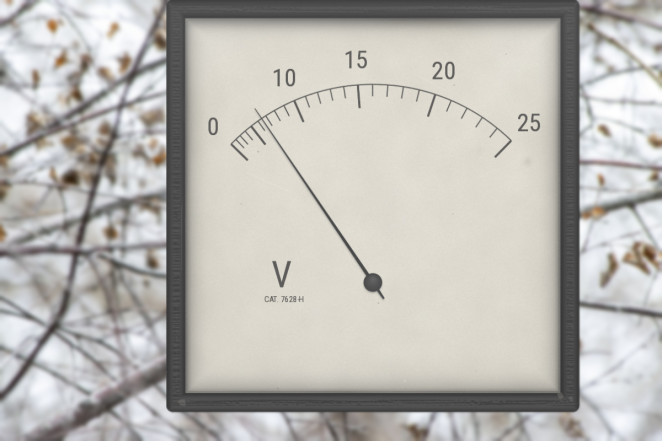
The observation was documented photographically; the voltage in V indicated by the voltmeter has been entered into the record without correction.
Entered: 6.5 V
